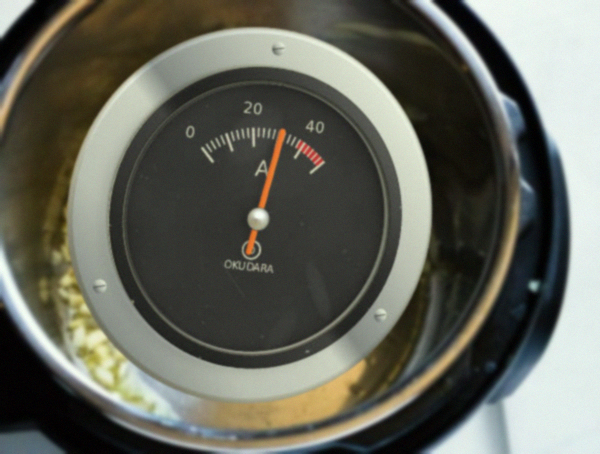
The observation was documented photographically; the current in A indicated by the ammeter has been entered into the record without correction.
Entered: 30 A
